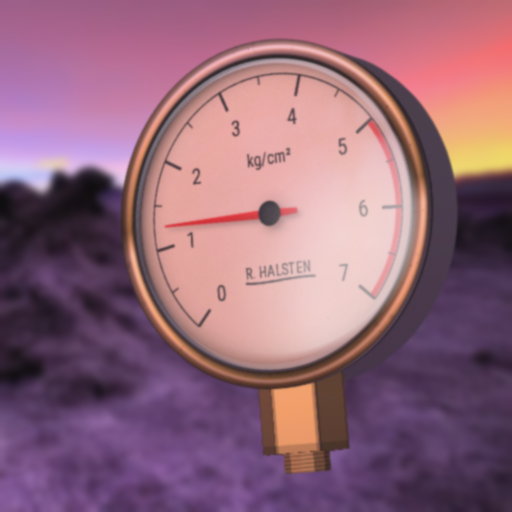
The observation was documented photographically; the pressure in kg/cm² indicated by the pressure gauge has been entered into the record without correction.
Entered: 1.25 kg/cm²
